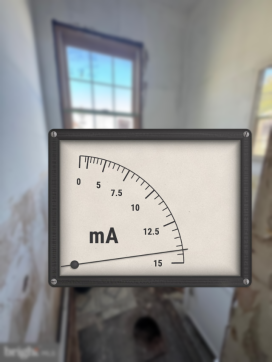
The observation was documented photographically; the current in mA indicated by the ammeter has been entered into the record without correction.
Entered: 14.25 mA
